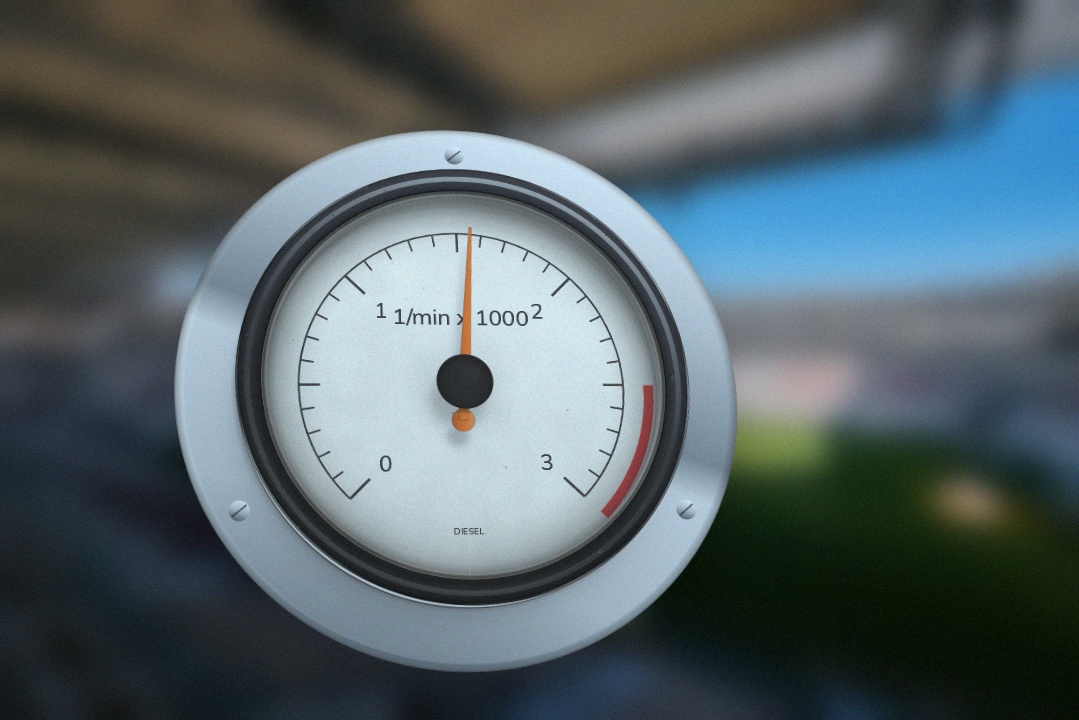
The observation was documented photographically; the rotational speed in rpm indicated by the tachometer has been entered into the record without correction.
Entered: 1550 rpm
